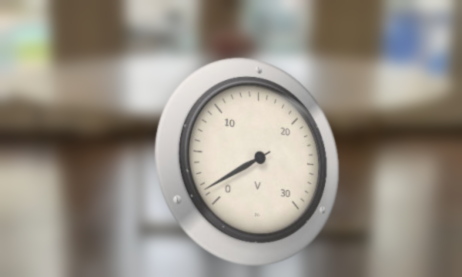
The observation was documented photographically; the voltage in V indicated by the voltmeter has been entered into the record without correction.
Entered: 1.5 V
